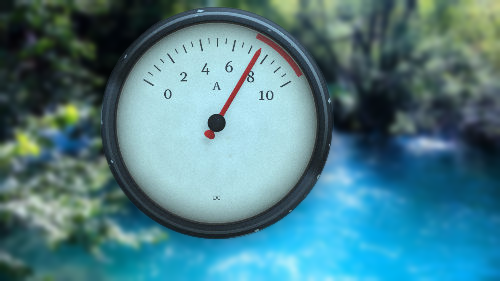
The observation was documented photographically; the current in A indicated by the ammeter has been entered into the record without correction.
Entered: 7.5 A
